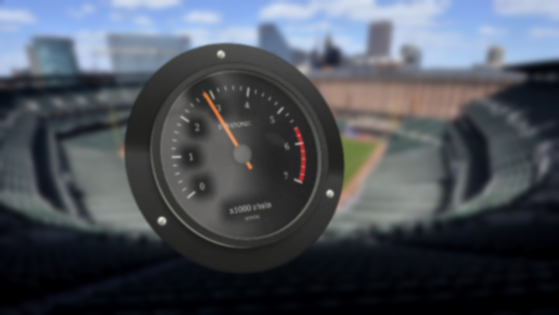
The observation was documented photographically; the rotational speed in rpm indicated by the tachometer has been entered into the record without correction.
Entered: 2800 rpm
